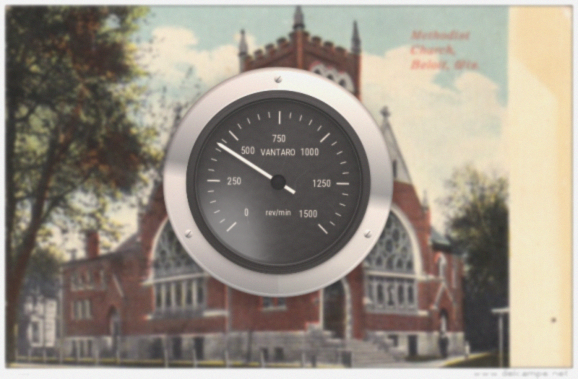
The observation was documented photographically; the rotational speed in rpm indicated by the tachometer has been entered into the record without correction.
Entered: 425 rpm
